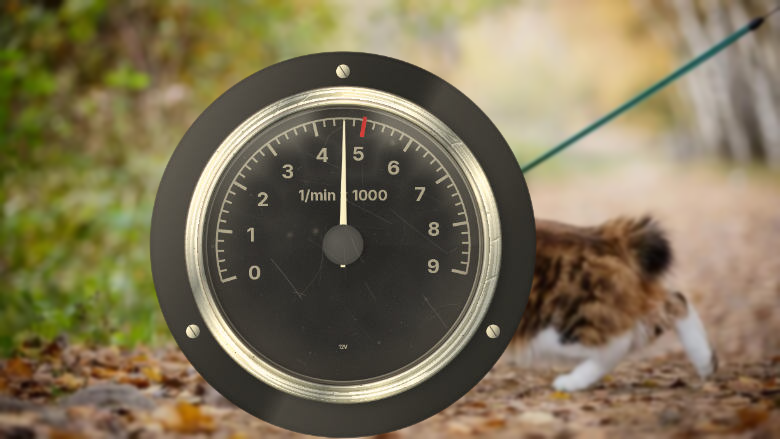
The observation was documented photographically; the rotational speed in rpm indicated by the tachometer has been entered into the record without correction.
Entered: 4600 rpm
